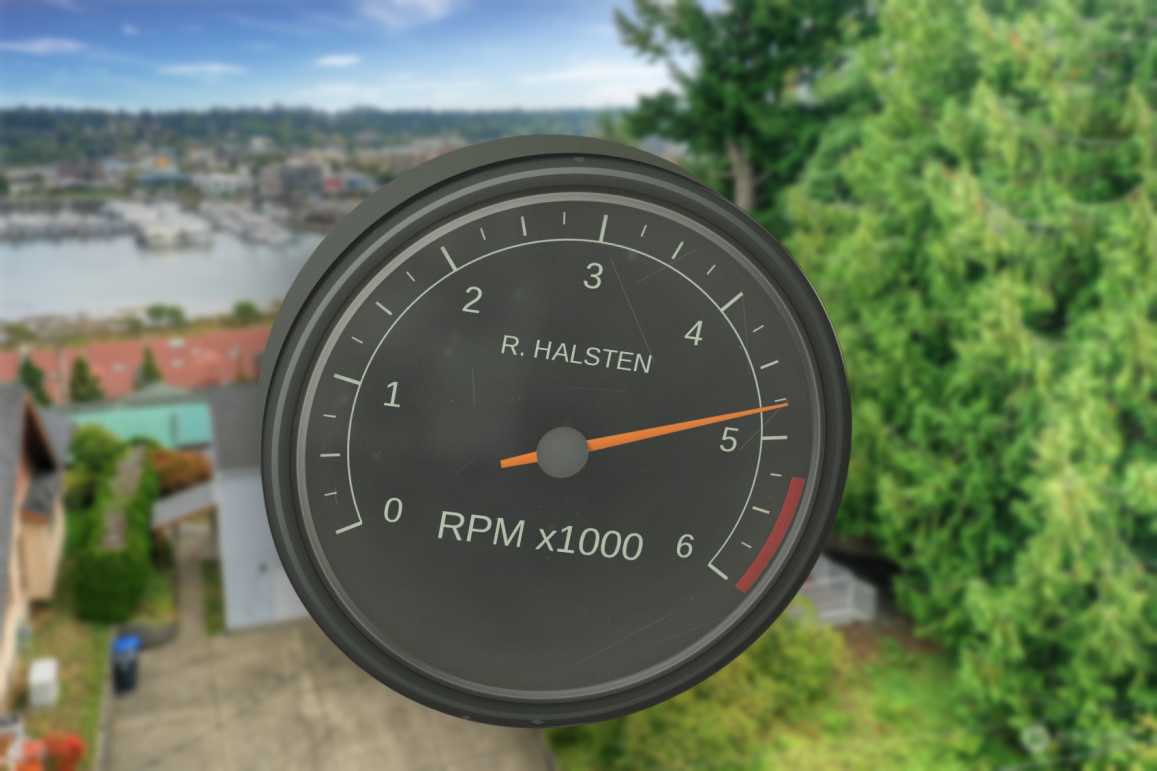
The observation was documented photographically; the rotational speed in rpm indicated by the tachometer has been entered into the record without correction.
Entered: 4750 rpm
